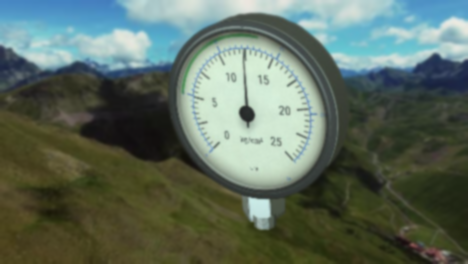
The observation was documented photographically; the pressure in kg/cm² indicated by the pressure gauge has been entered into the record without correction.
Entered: 12.5 kg/cm²
